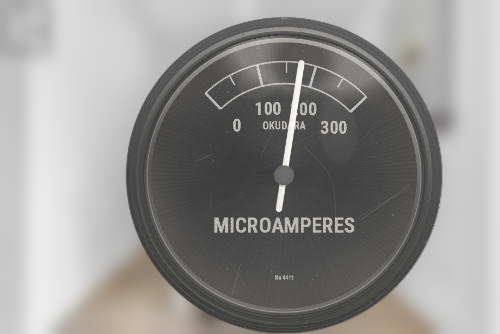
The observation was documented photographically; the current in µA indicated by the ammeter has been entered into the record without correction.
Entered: 175 µA
